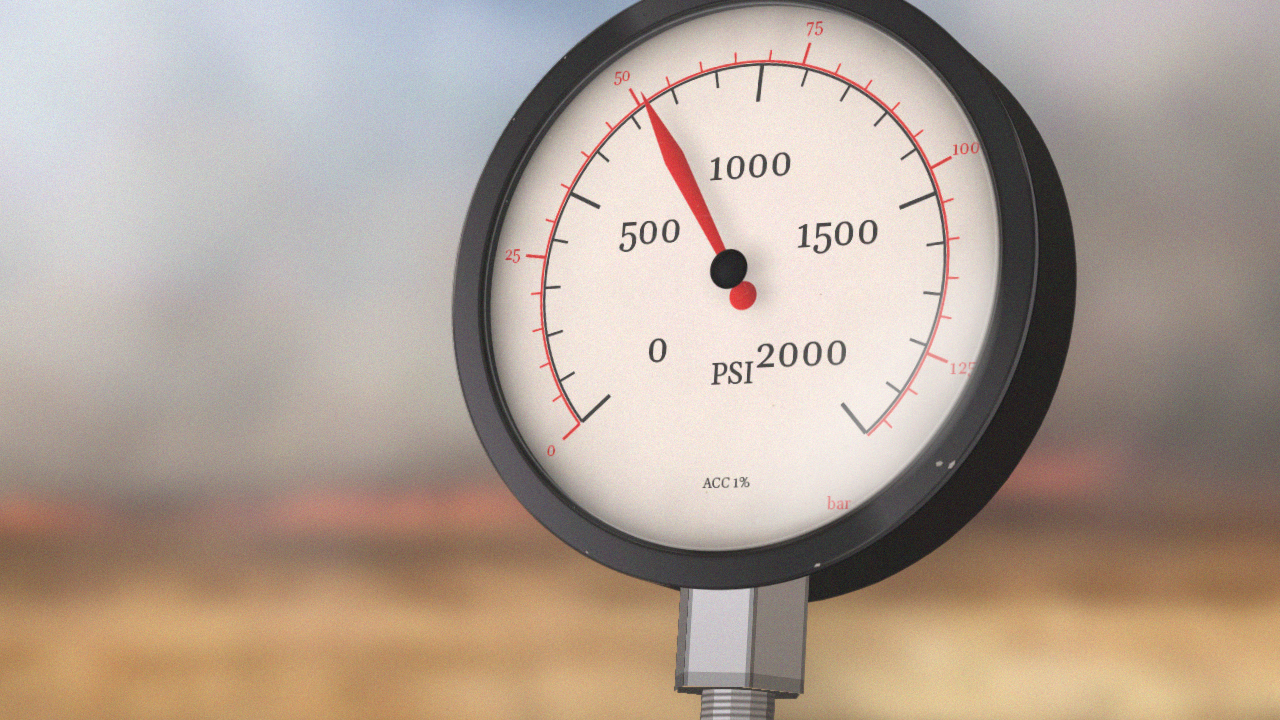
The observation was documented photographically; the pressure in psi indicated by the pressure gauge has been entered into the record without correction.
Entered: 750 psi
